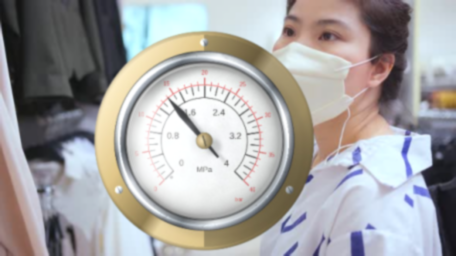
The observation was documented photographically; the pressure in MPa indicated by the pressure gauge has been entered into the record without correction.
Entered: 1.4 MPa
